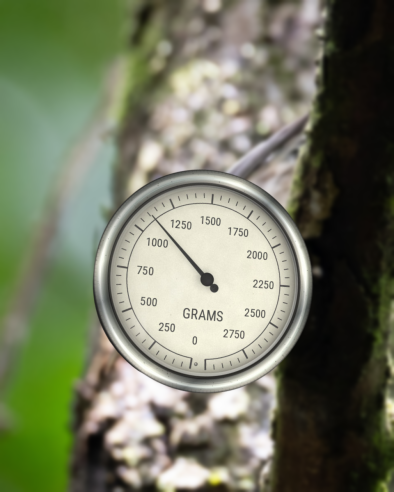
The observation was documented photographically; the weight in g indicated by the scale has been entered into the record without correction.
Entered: 1100 g
